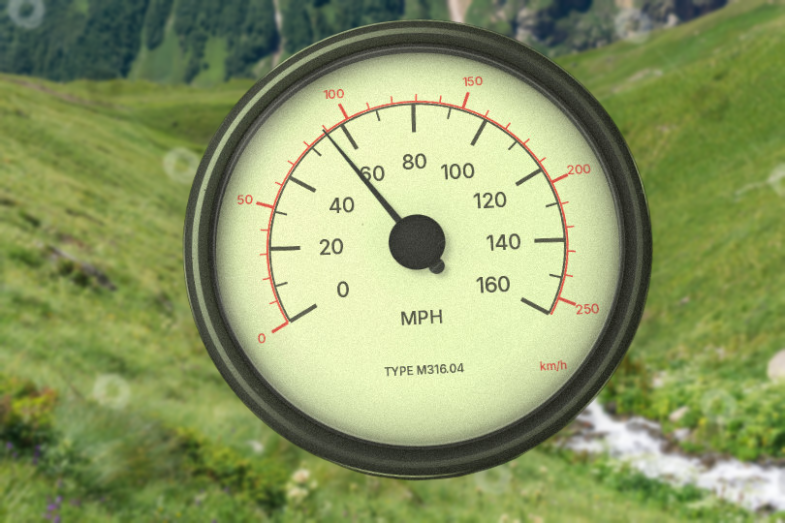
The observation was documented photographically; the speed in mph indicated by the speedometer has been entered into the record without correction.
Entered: 55 mph
